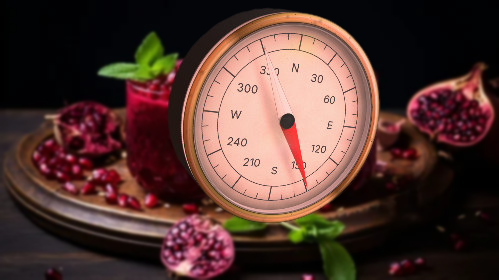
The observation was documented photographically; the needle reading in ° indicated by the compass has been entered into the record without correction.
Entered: 150 °
